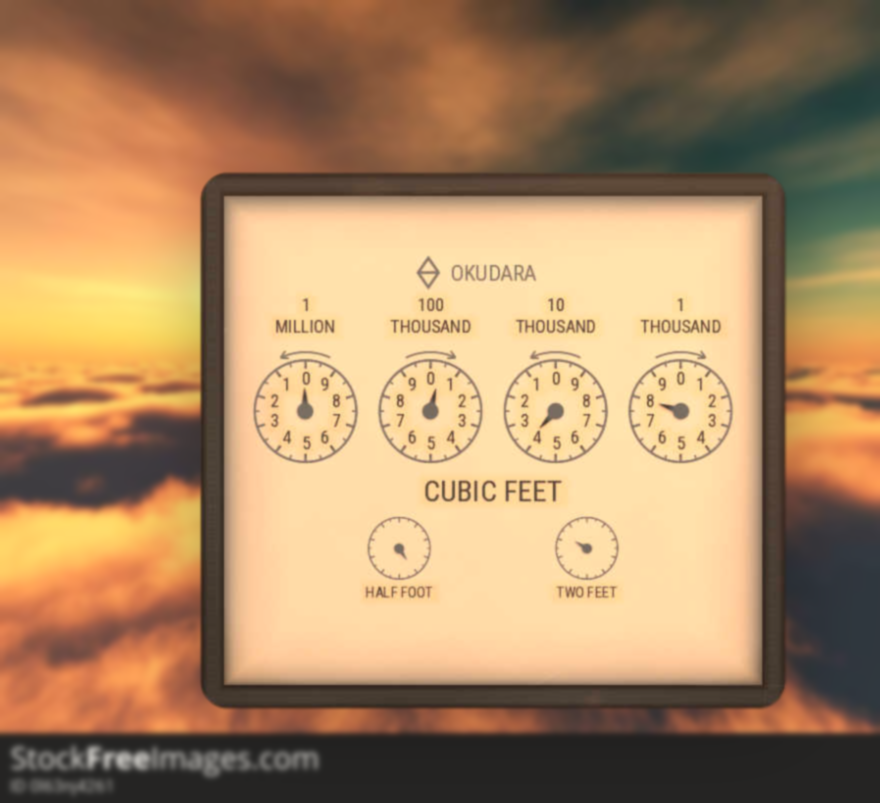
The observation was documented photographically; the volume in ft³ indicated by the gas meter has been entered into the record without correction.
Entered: 3800 ft³
